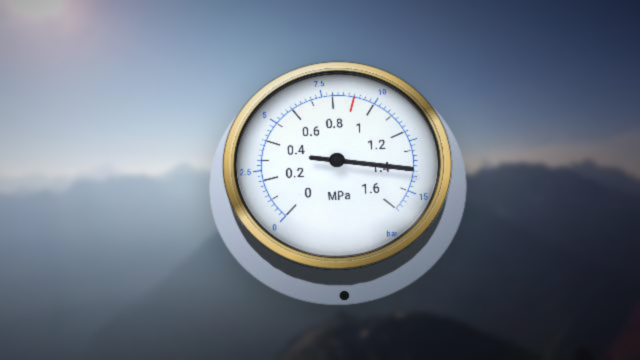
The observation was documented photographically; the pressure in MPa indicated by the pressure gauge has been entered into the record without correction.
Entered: 1.4 MPa
